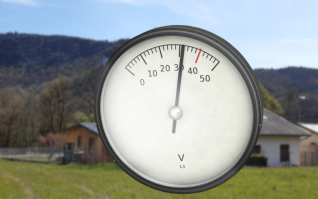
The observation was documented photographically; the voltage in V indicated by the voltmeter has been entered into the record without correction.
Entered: 32 V
